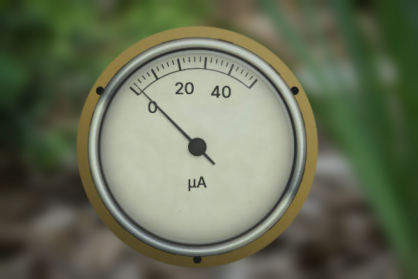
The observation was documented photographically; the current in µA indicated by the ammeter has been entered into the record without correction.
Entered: 2 µA
